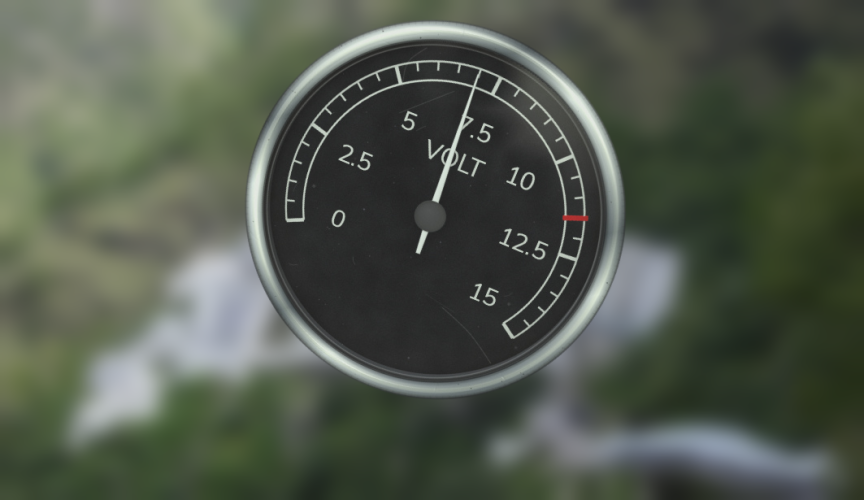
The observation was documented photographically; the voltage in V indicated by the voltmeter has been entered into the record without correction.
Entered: 7 V
